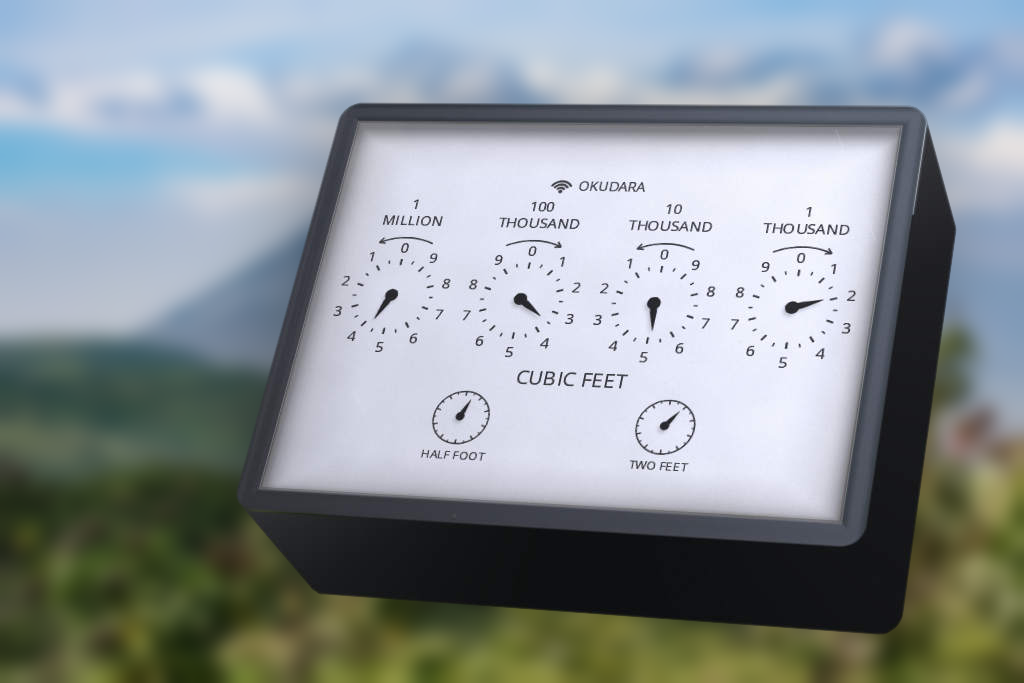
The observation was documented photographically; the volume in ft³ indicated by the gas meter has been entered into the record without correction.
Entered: 435200 ft³
